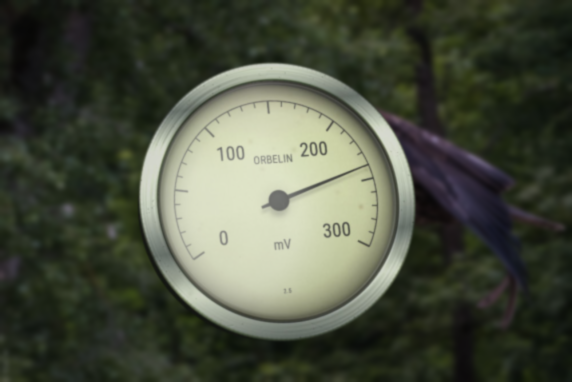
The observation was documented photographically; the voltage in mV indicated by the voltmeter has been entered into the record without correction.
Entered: 240 mV
